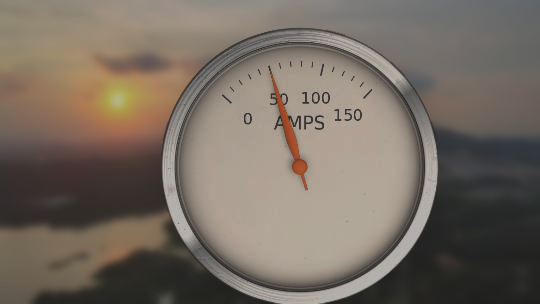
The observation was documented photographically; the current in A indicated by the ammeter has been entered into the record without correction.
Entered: 50 A
